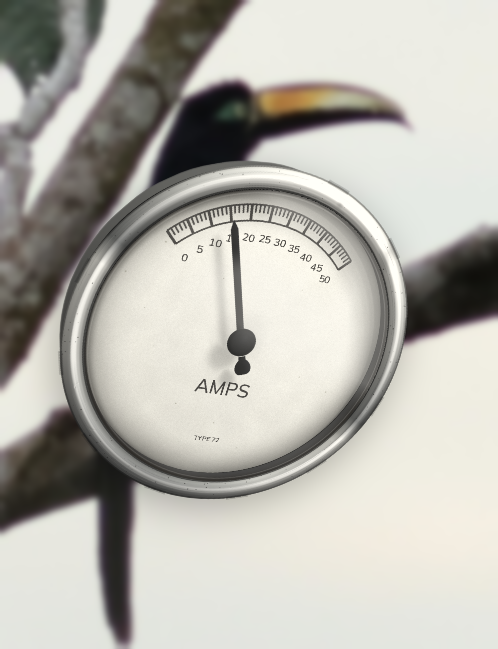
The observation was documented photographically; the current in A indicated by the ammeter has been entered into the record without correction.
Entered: 15 A
